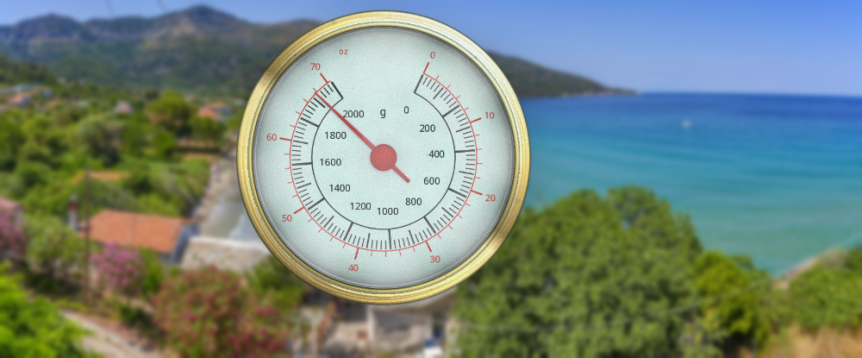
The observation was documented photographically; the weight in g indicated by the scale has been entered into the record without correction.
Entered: 1920 g
